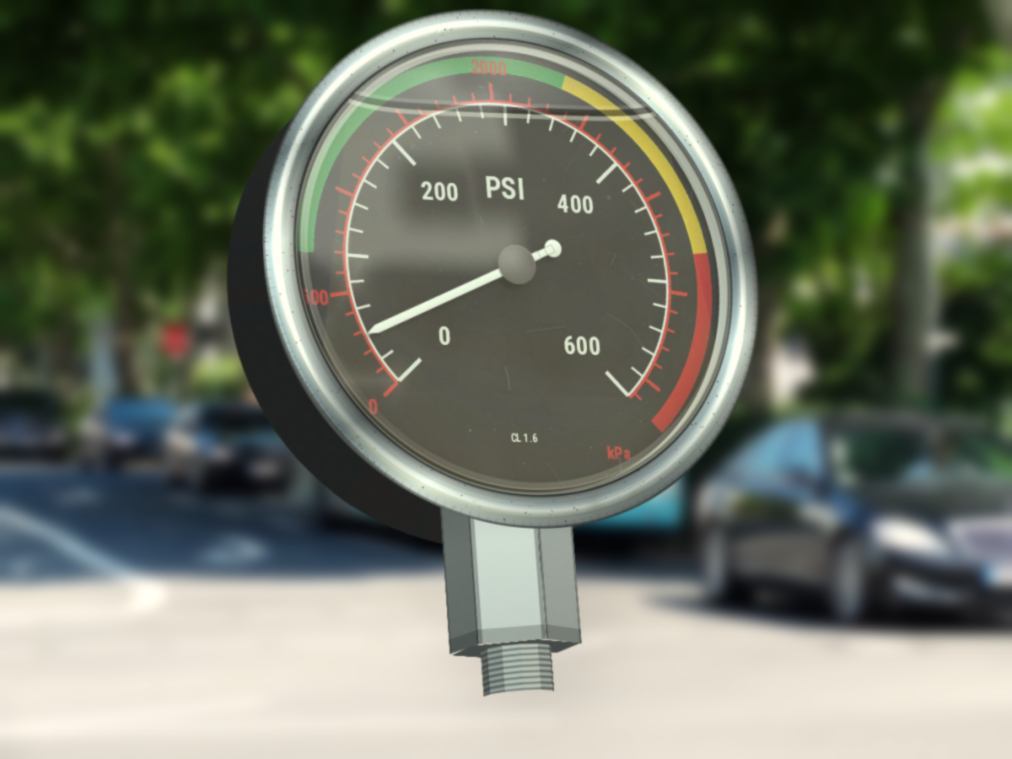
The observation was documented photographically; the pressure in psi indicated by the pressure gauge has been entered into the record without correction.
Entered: 40 psi
